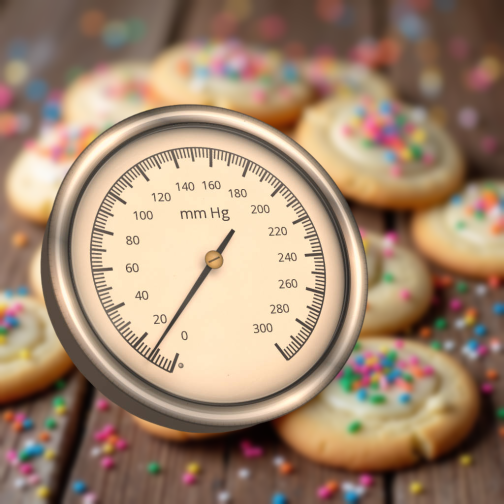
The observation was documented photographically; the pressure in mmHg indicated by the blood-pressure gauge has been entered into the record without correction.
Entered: 12 mmHg
